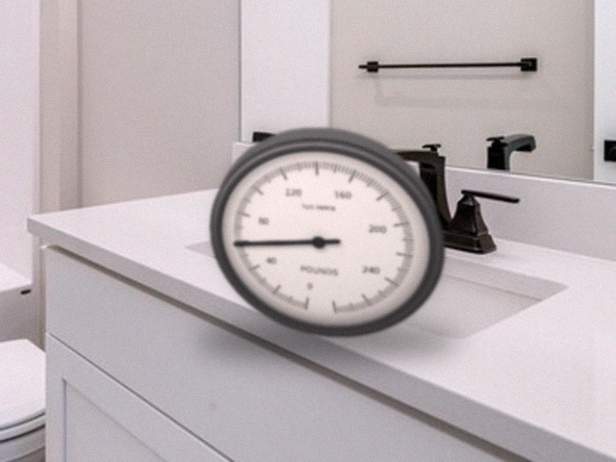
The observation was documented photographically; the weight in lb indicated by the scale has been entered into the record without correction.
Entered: 60 lb
